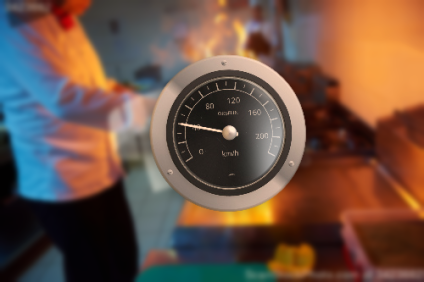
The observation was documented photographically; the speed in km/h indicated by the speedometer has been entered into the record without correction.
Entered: 40 km/h
